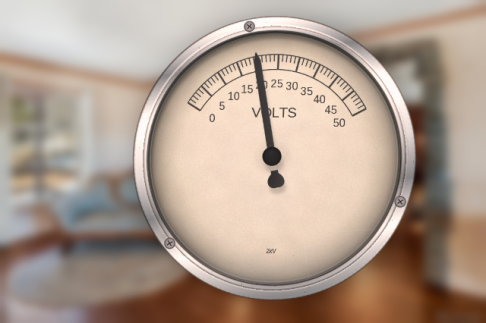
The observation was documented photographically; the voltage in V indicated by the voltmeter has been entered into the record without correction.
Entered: 20 V
